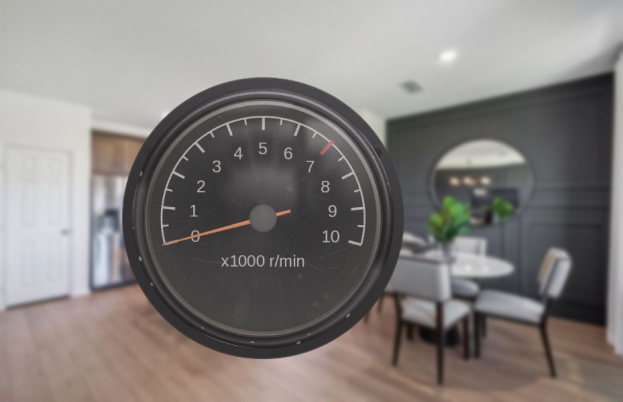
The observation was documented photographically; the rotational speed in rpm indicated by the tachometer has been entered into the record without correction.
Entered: 0 rpm
